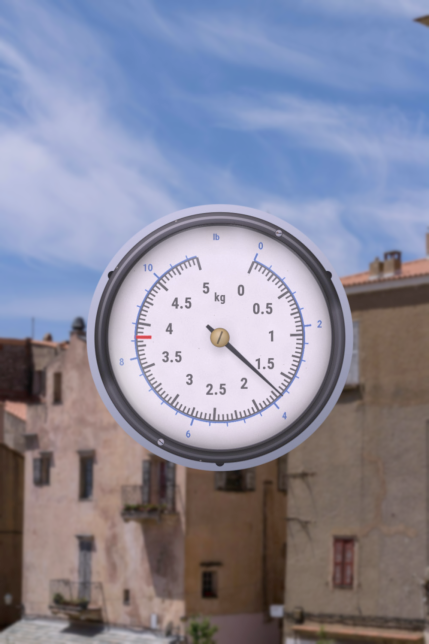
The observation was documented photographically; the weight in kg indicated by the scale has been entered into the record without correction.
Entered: 1.7 kg
